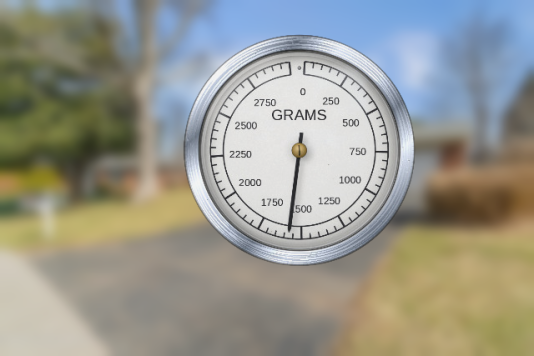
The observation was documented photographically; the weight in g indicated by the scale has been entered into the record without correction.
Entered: 1575 g
